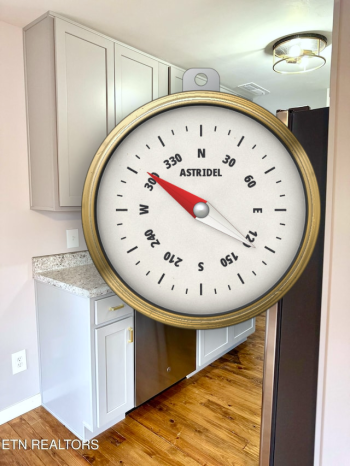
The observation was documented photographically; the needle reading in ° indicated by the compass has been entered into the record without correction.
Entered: 305 °
